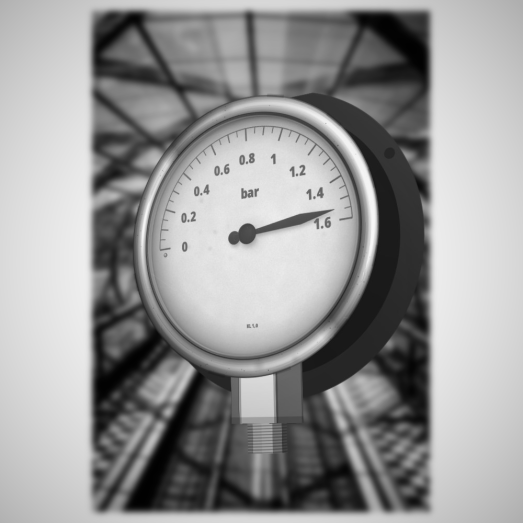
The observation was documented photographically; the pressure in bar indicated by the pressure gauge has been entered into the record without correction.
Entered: 1.55 bar
